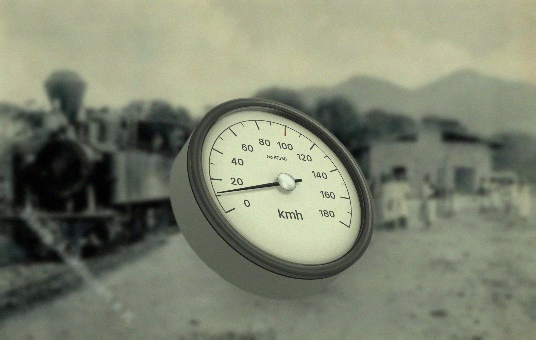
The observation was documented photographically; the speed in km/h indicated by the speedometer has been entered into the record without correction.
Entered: 10 km/h
